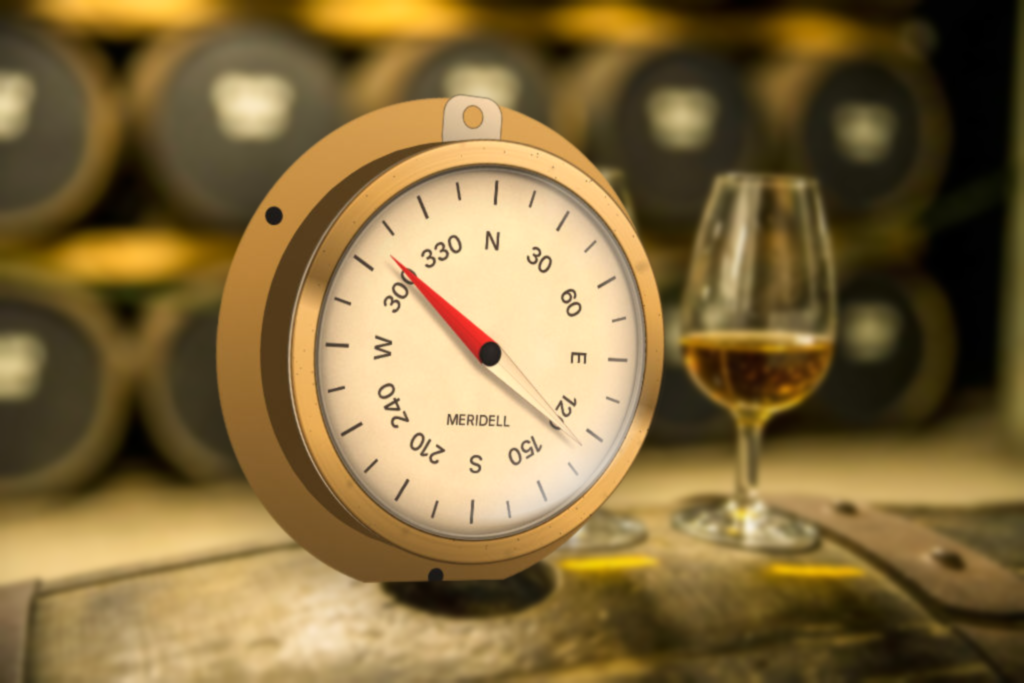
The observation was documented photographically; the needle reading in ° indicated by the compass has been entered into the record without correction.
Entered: 307.5 °
